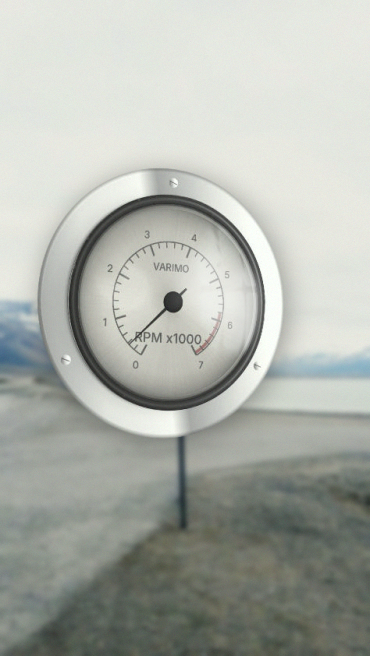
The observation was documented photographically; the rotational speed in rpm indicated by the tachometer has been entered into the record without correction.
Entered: 400 rpm
